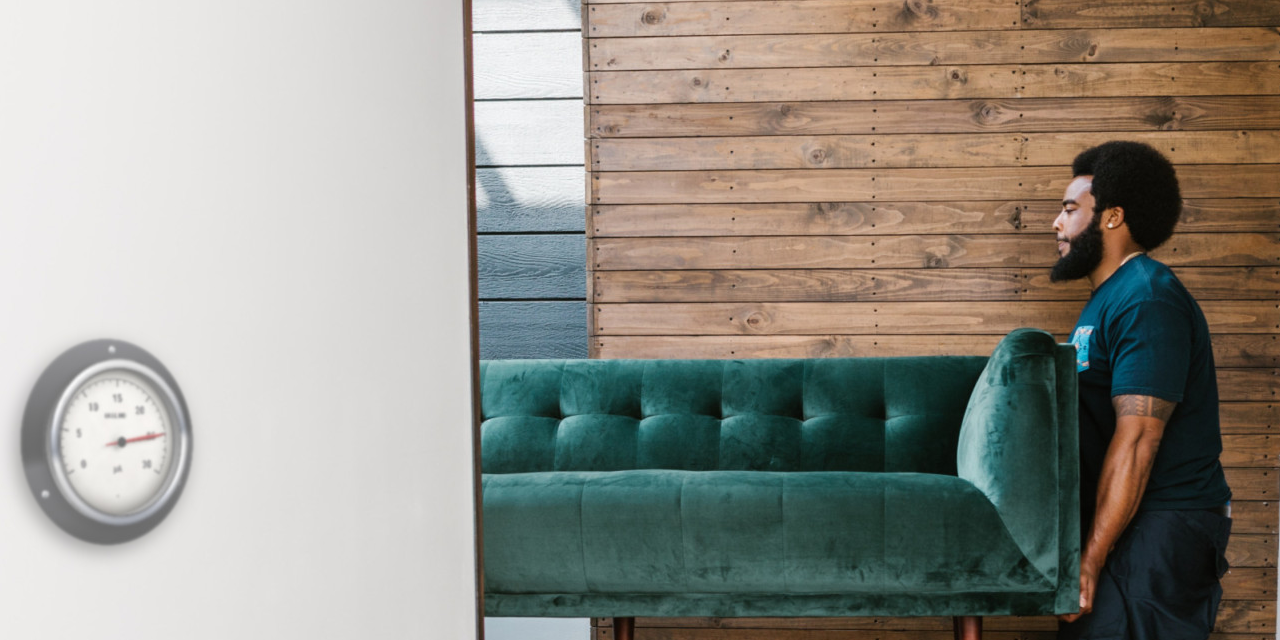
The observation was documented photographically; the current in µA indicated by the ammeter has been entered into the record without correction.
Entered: 25 µA
